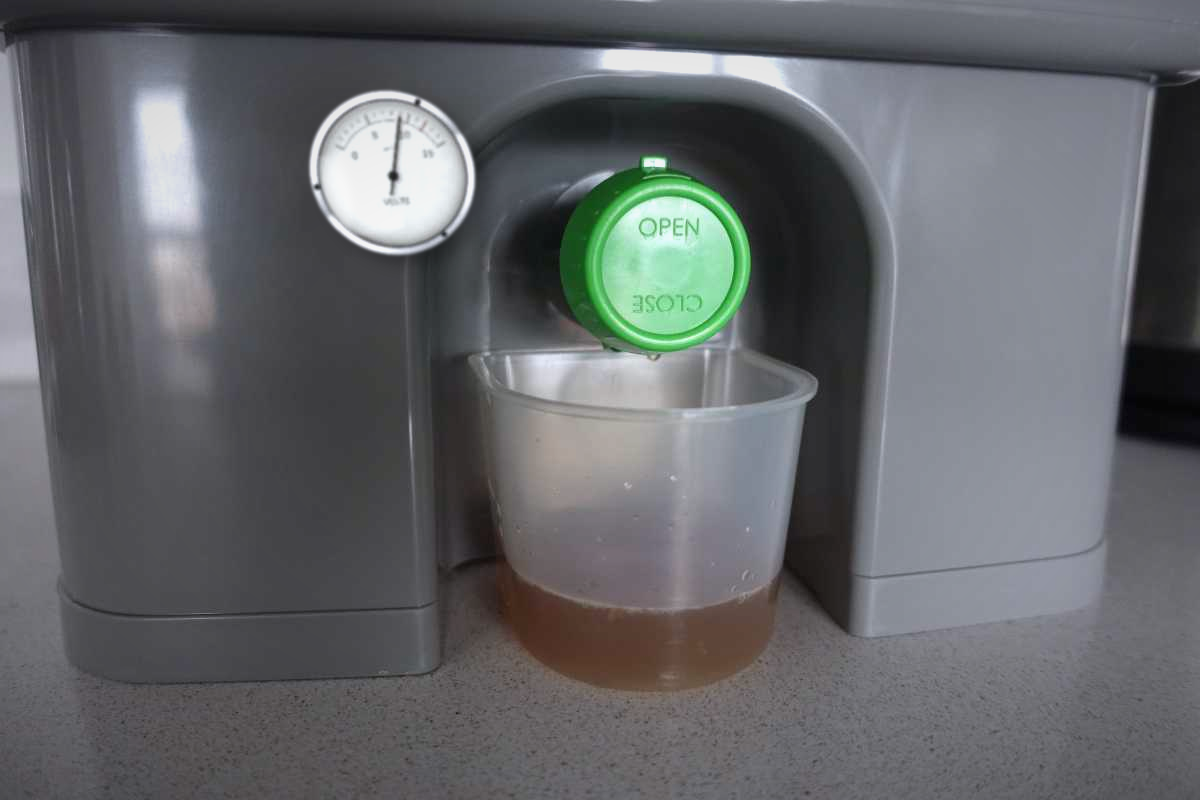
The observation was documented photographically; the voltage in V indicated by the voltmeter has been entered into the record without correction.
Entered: 9 V
